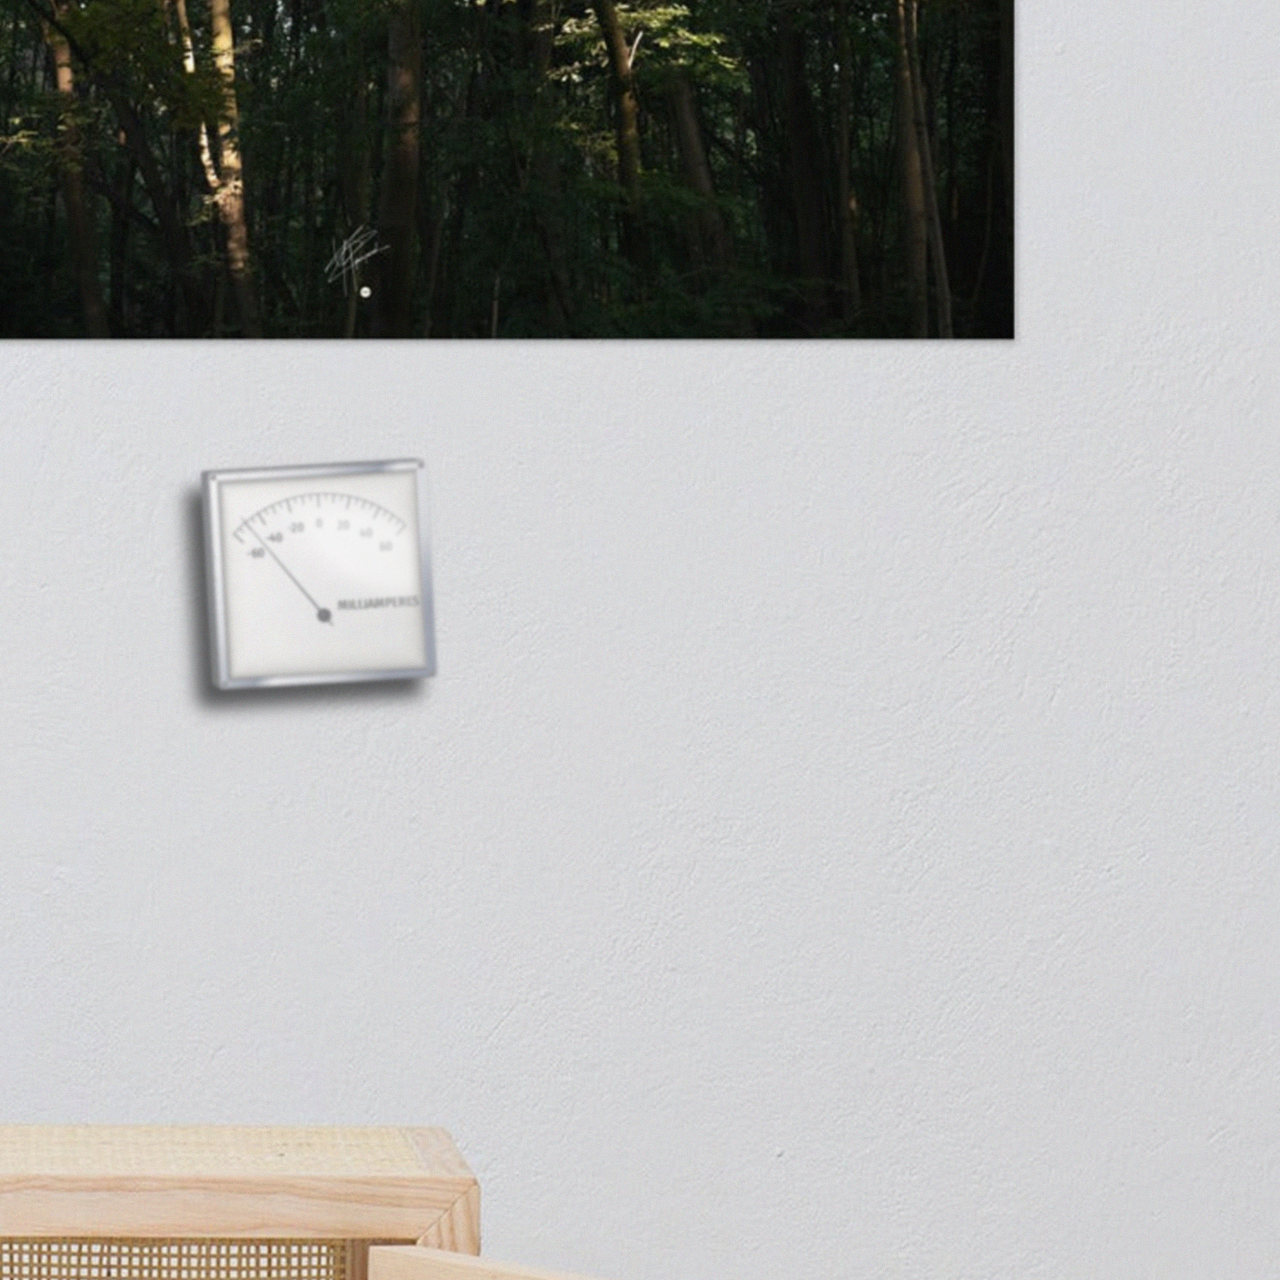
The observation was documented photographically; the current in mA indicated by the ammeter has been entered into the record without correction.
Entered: -50 mA
